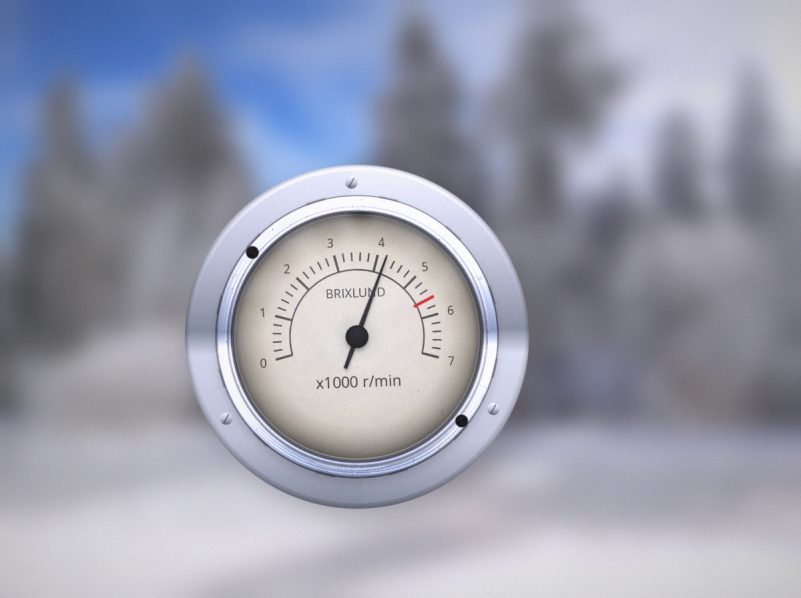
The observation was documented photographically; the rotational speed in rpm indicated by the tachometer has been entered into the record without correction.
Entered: 4200 rpm
